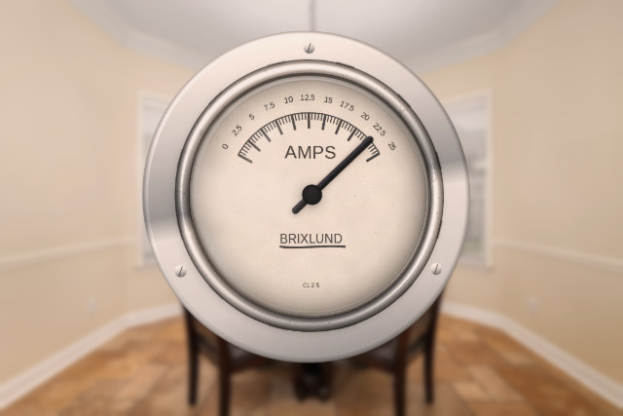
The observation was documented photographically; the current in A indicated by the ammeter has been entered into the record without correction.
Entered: 22.5 A
